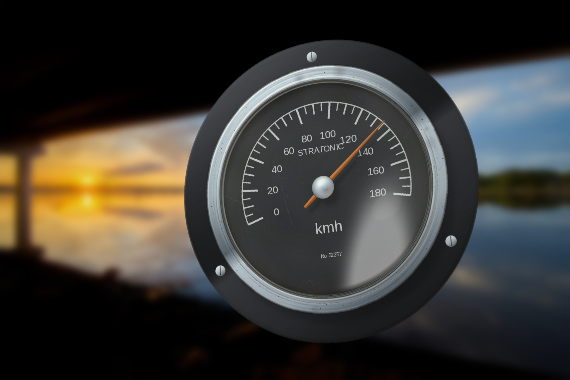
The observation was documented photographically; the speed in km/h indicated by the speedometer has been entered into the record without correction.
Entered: 135 km/h
